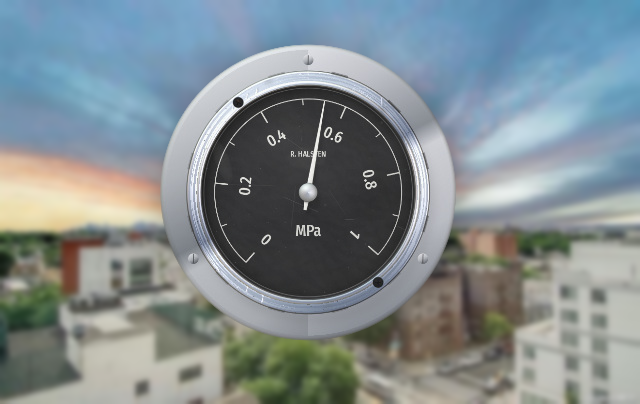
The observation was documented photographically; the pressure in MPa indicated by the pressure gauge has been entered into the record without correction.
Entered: 0.55 MPa
